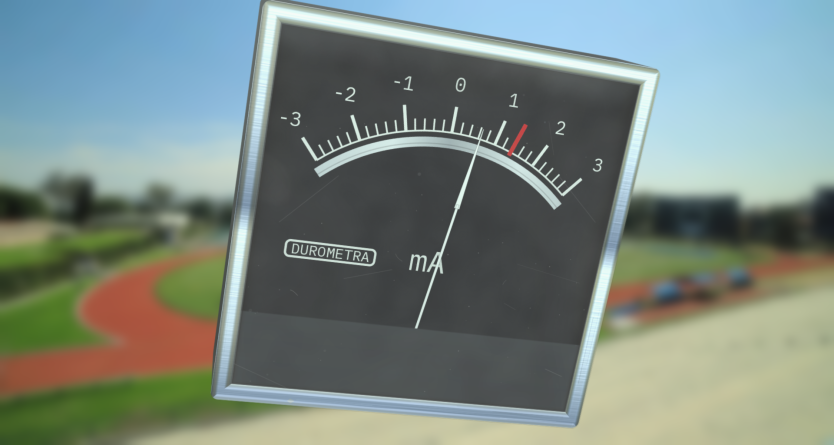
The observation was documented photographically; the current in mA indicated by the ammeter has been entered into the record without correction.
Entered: 0.6 mA
